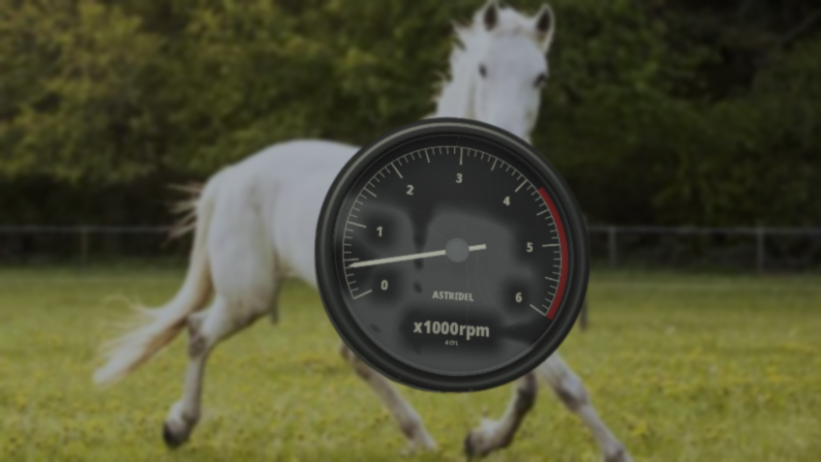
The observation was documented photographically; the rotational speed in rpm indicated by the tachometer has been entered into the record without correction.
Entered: 400 rpm
